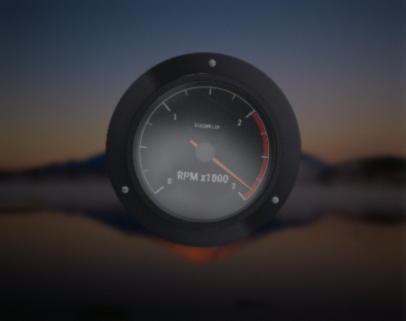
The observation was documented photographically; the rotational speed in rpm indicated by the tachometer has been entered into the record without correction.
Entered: 2875 rpm
